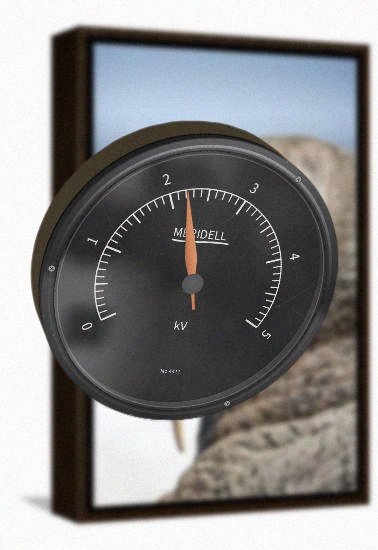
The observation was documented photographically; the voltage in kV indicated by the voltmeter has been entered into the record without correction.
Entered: 2.2 kV
